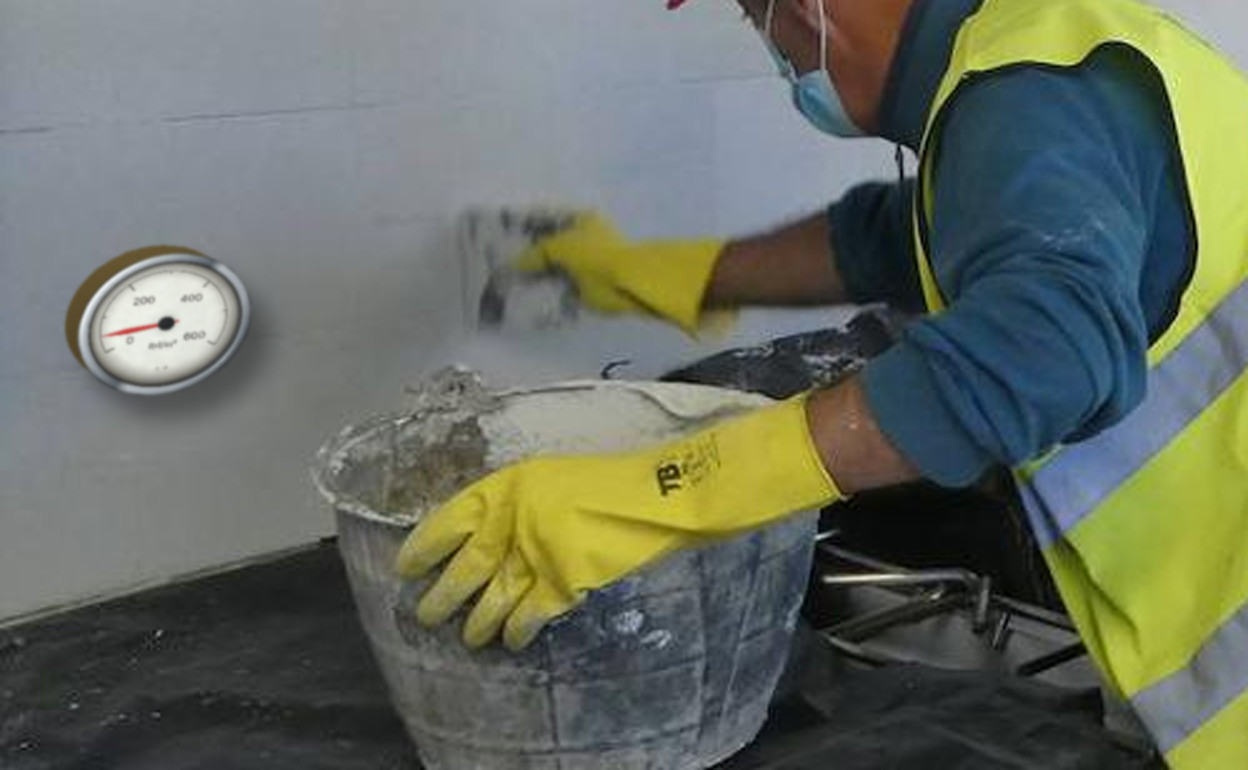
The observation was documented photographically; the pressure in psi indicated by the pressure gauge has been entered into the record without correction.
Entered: 50 psi
